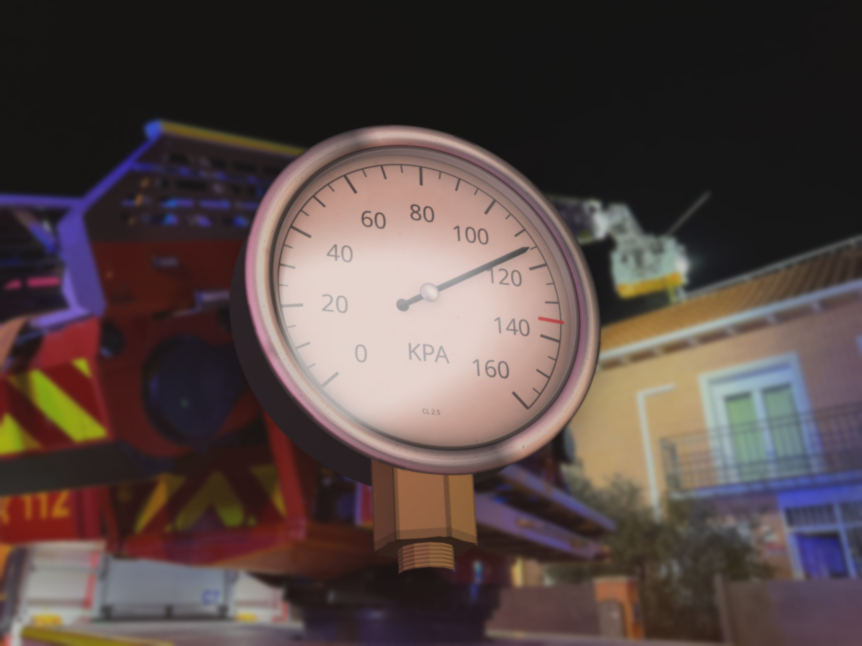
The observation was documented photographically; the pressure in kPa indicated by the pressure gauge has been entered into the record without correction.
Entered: 115 kPa
